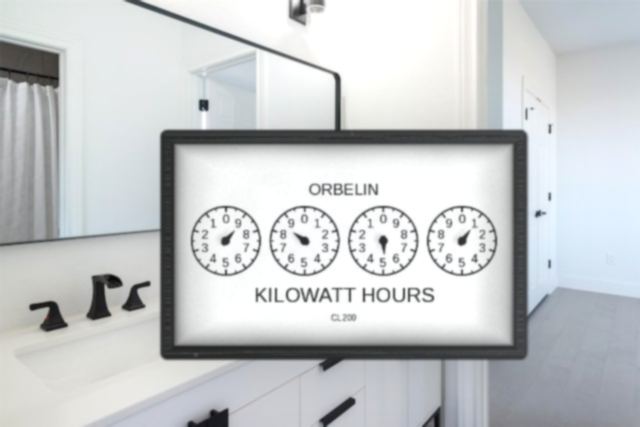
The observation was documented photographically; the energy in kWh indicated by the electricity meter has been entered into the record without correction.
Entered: 8851 kWh
